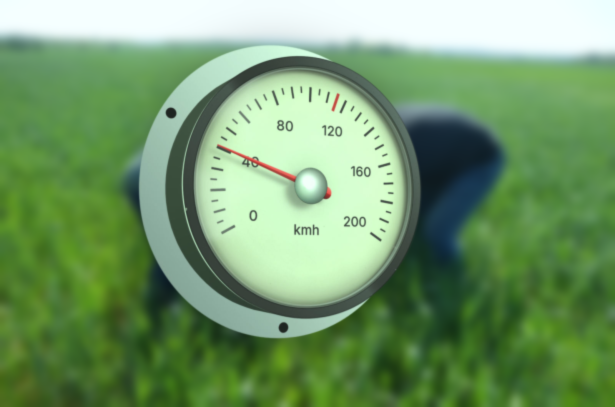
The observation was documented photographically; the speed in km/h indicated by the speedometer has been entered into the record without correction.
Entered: 40 km/h
